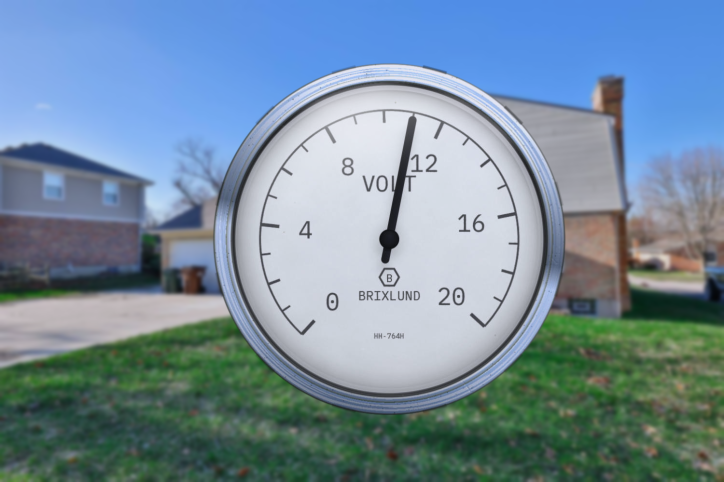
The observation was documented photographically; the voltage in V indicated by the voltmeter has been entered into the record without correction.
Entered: 11 V
